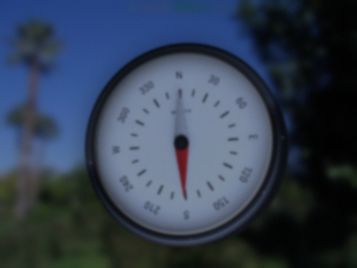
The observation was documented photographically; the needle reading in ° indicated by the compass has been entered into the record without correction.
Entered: 180 °
